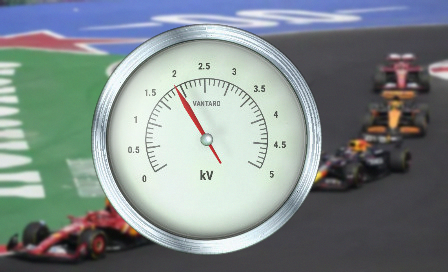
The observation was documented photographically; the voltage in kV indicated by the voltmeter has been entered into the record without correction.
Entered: 1.9 kV
